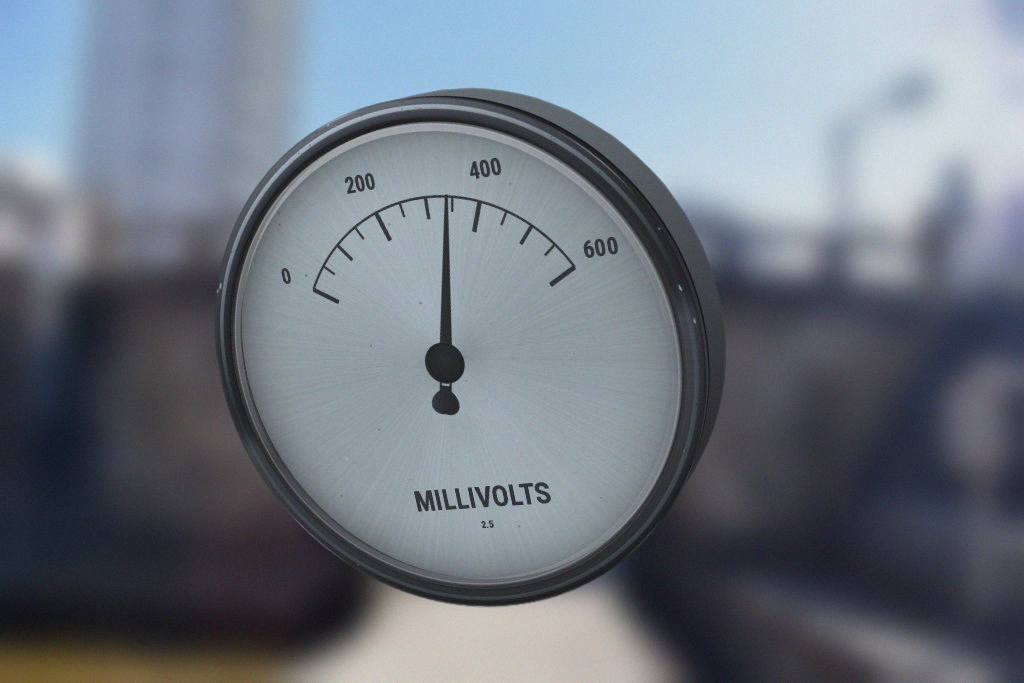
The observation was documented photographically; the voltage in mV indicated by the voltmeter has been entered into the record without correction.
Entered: 350 mV
